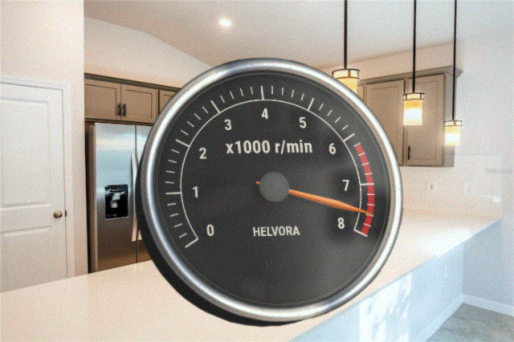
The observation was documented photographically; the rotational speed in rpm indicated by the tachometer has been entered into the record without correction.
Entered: 7600 rpm
